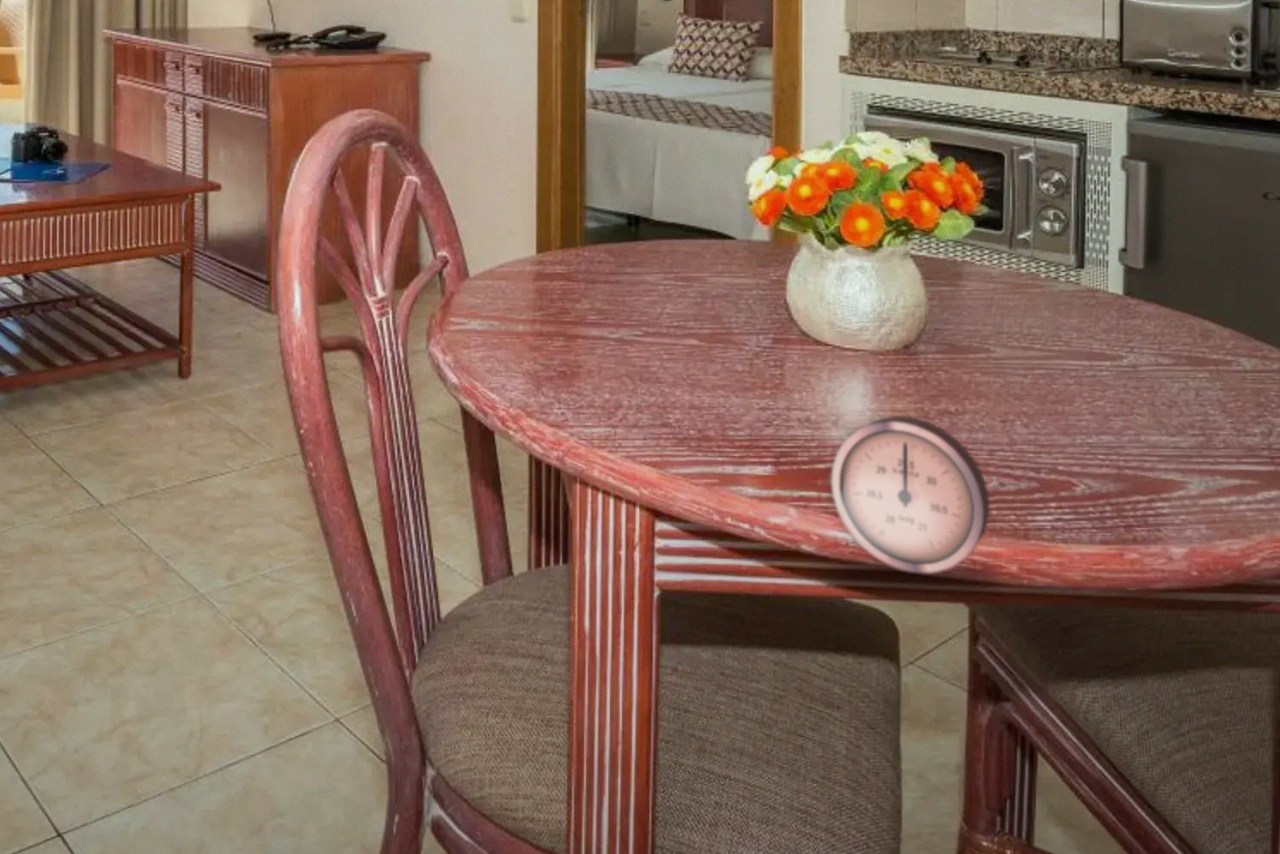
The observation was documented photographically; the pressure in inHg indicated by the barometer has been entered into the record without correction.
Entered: 29.5 inHg
